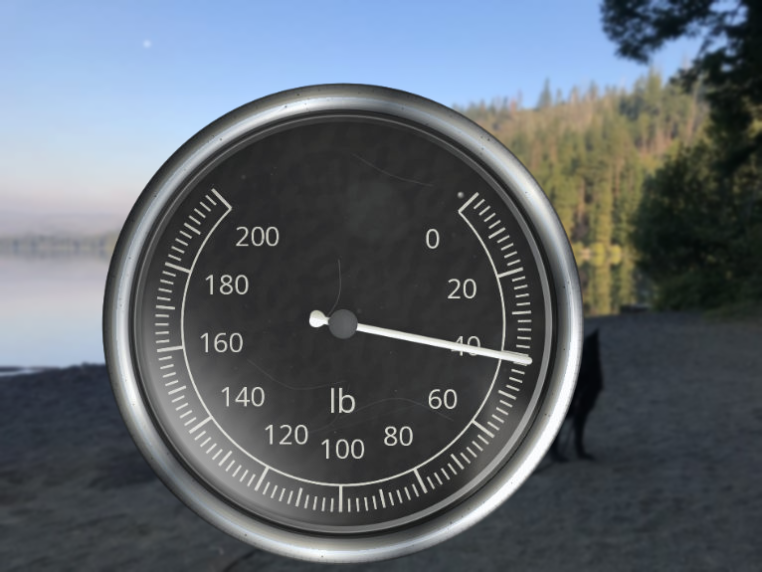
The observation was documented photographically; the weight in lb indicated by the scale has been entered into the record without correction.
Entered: 41 lb
